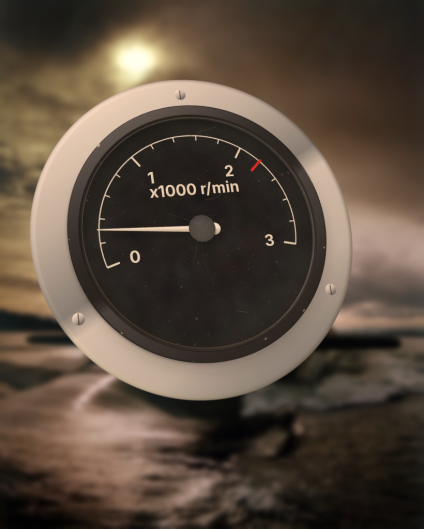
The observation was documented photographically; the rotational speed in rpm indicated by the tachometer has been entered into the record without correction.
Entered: 300 rpm
